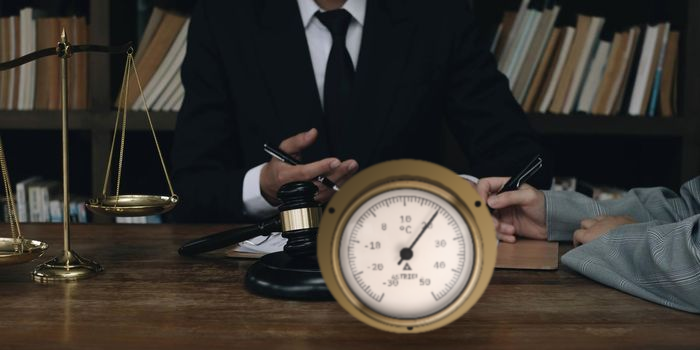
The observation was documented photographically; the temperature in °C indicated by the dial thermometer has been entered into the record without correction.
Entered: 20 °C
